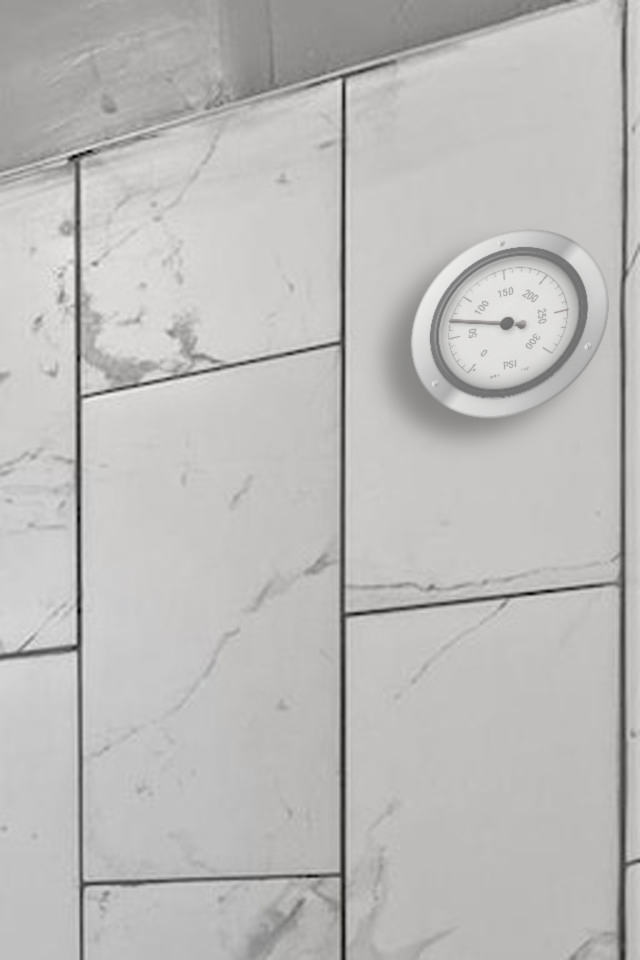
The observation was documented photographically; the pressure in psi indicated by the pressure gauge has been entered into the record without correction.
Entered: 70 psi
